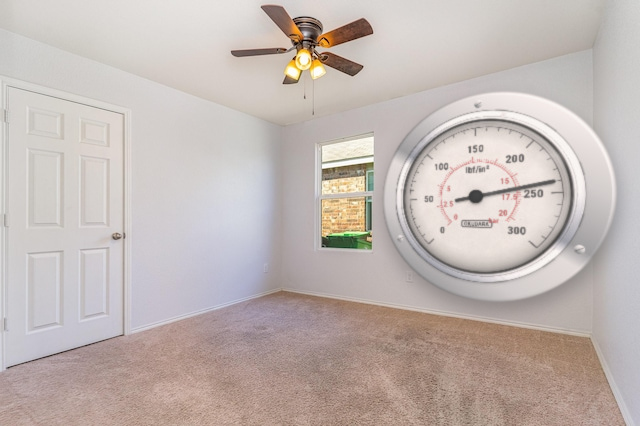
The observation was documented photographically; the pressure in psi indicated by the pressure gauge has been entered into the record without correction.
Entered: 240 psi
